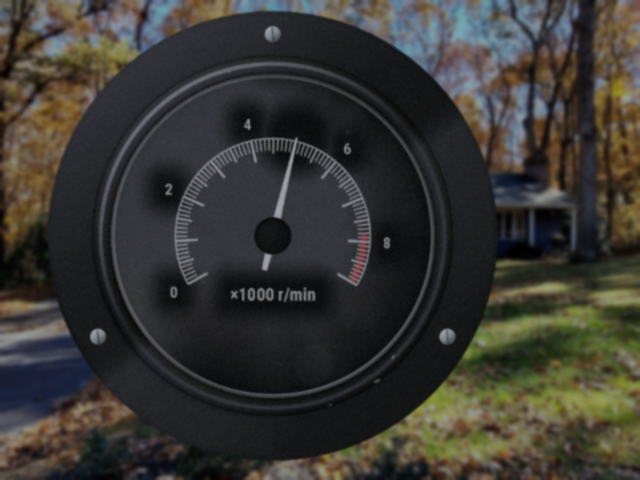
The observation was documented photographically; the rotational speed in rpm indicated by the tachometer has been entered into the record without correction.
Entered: 5000 rpm
